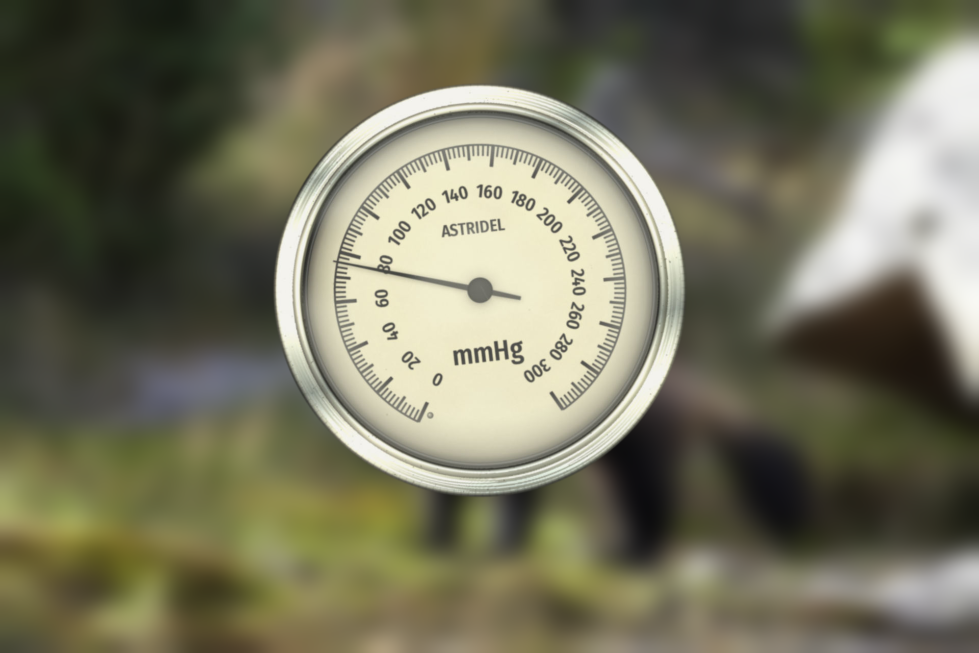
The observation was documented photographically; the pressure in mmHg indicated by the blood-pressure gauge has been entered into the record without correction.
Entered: 76 mmHg
